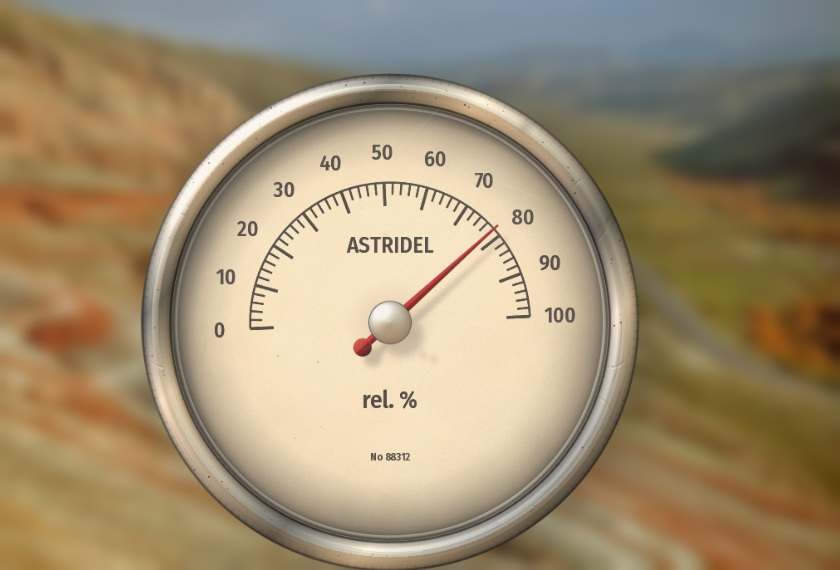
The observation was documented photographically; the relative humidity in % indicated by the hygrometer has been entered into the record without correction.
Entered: 78 %
